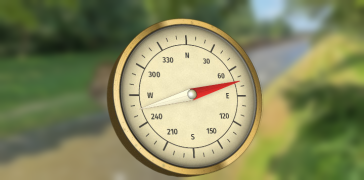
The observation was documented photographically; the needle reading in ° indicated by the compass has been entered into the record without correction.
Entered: 75 °
